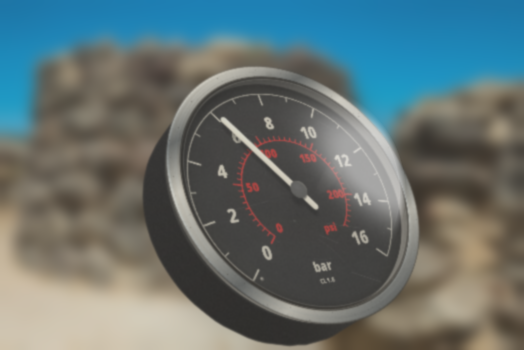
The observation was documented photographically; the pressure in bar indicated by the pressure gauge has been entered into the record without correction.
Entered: 6 bar
